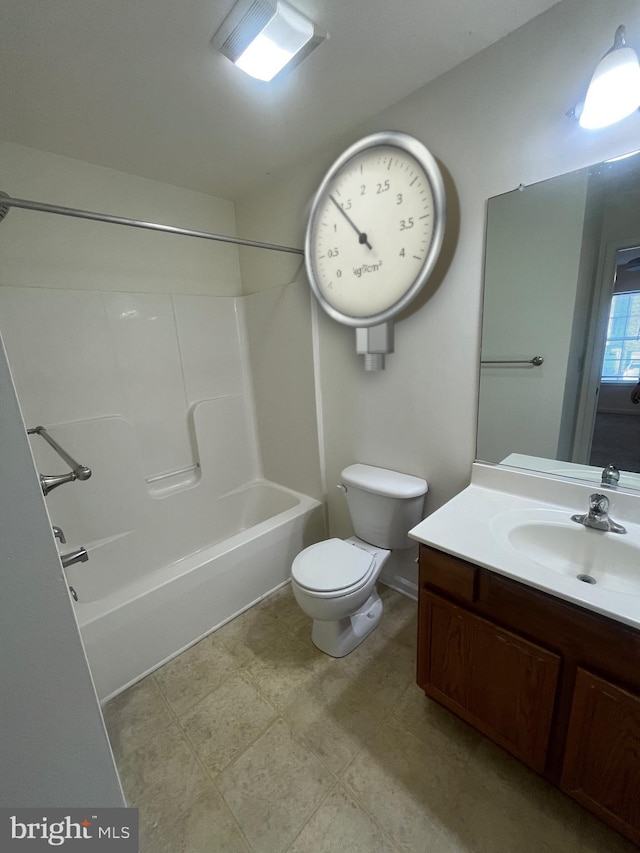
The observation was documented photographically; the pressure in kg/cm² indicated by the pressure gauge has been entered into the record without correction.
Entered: 1.4 kg/cm²
